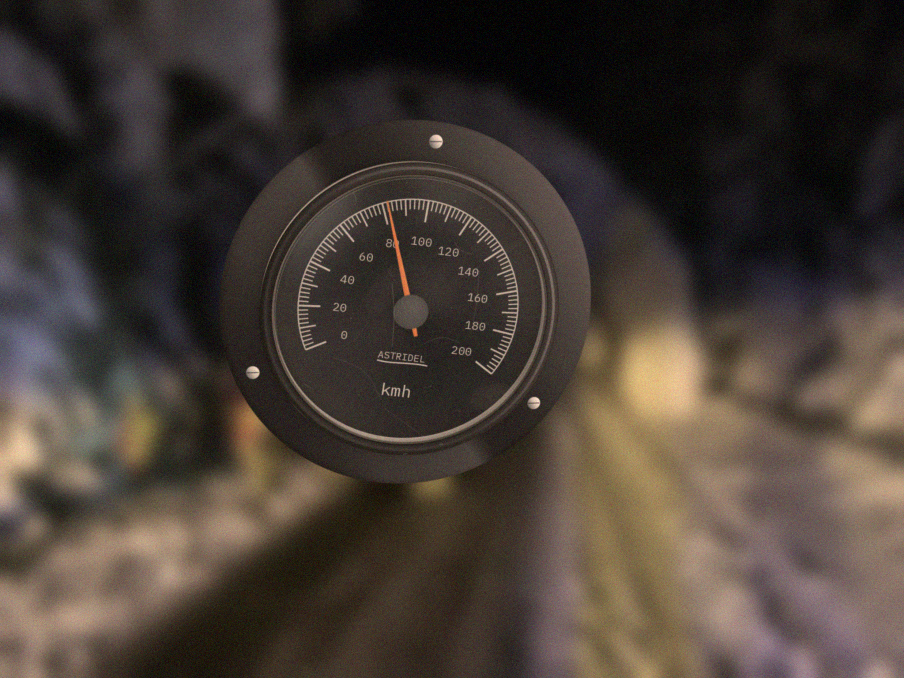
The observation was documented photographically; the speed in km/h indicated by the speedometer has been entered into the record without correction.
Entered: 82 km/h
